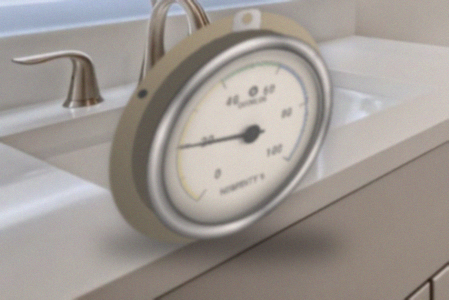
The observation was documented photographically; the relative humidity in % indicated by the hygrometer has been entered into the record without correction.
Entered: 20 %
